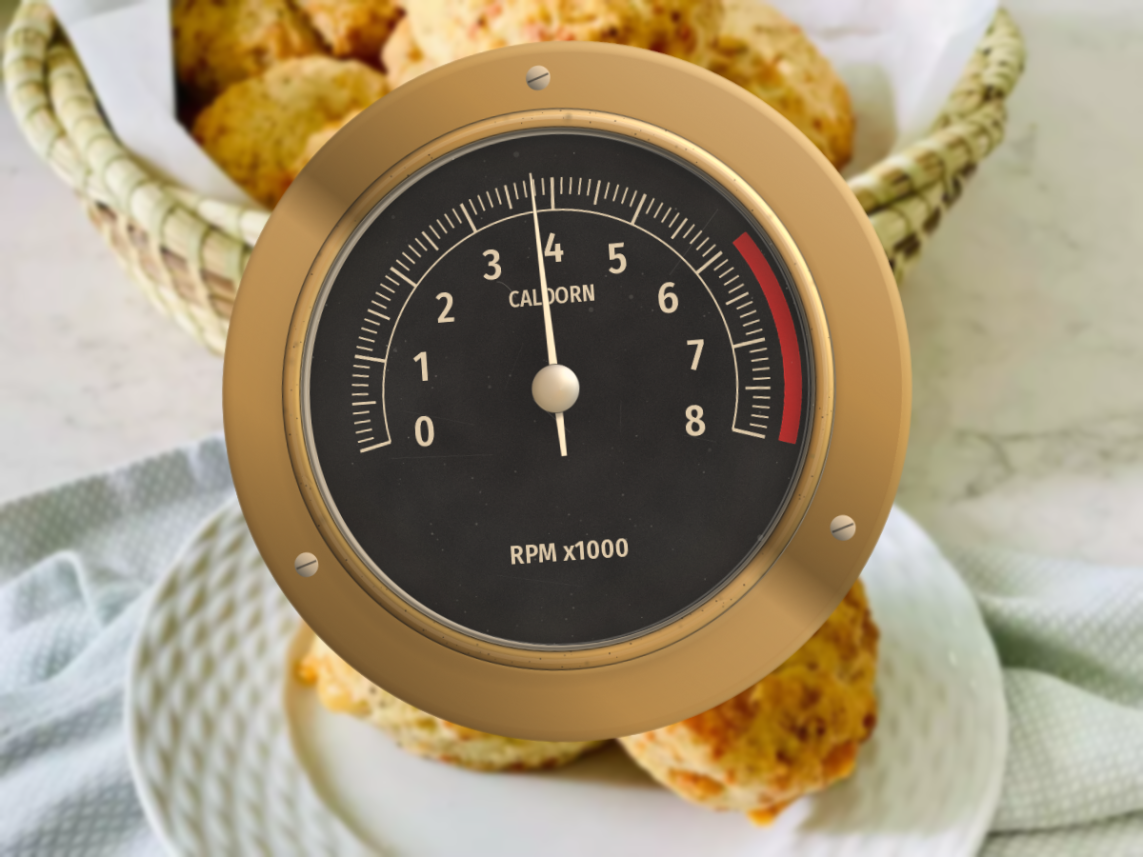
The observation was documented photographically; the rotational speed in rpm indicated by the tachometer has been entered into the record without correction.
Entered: 3800 rpm
